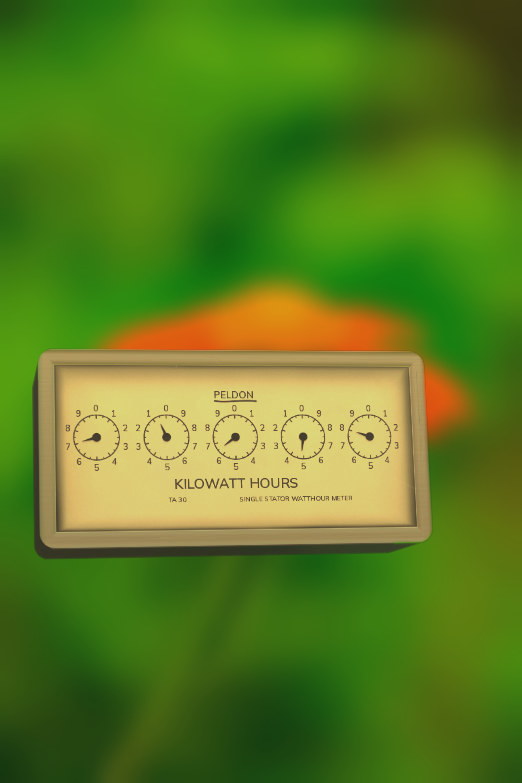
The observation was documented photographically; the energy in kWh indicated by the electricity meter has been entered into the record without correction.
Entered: 70648 kWh
